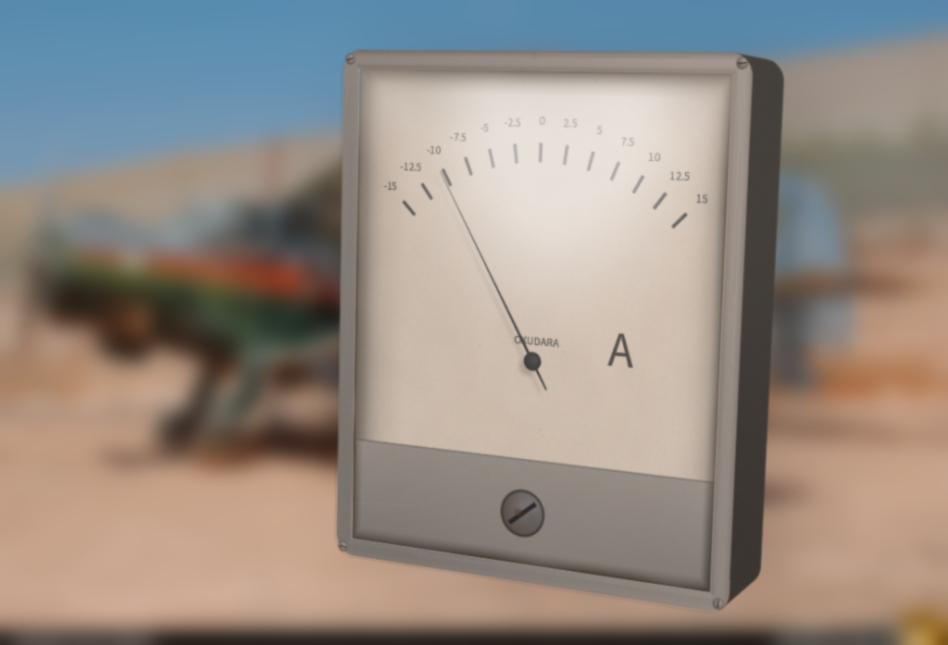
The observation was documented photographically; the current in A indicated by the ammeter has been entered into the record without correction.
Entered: -10 A
